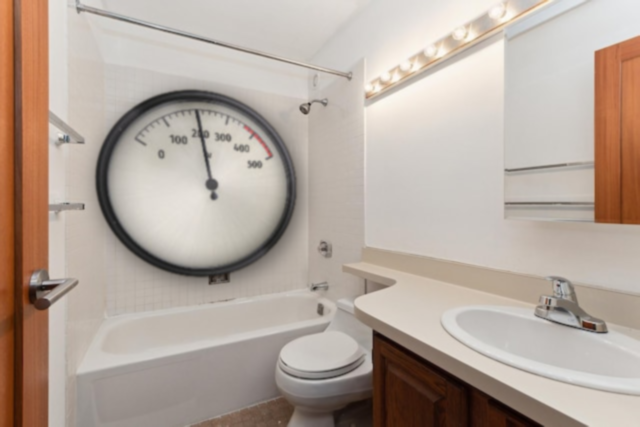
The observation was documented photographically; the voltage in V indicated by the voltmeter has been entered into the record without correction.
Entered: 200 V
